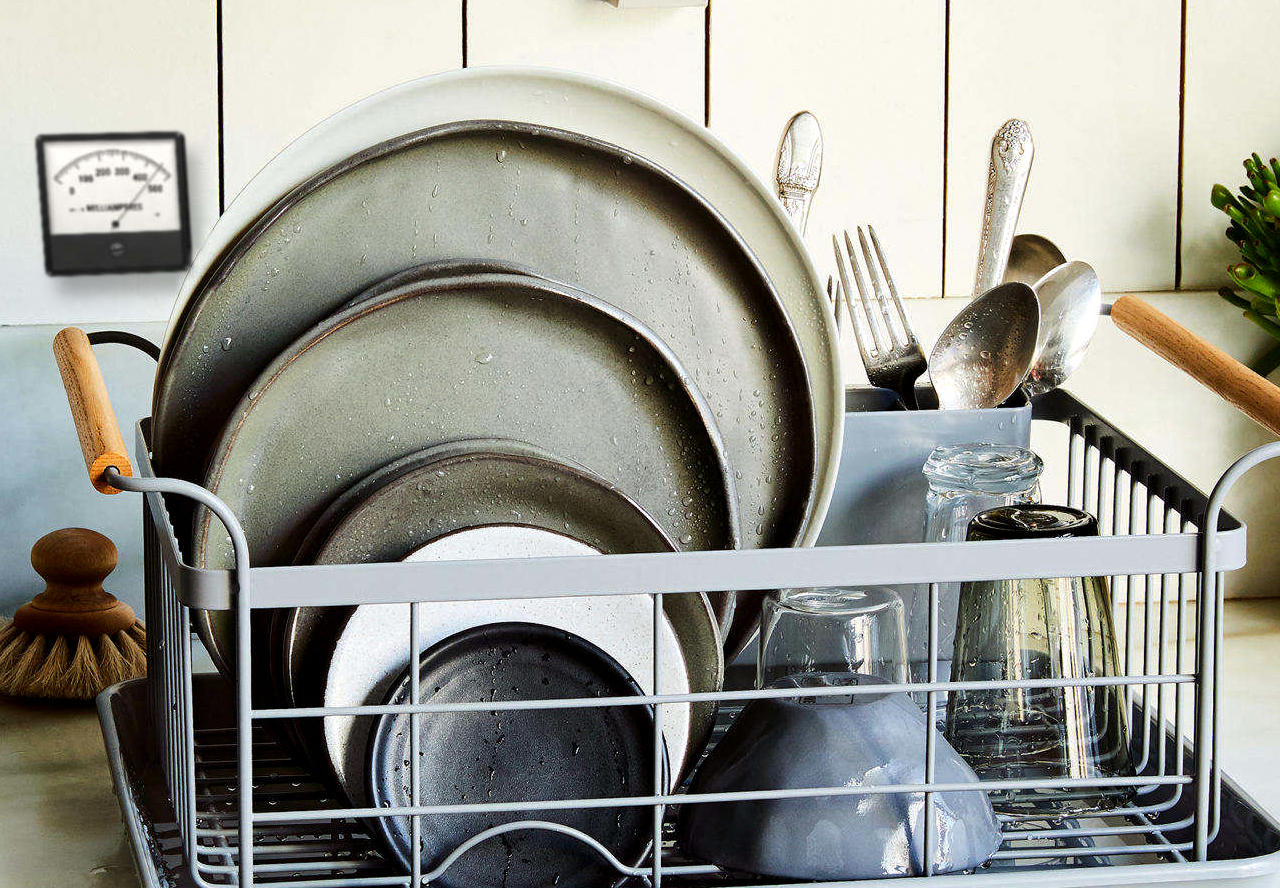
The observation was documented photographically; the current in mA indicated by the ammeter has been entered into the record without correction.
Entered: 450 mA
